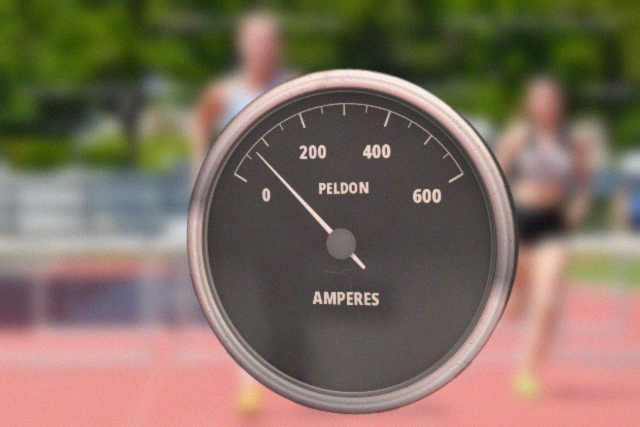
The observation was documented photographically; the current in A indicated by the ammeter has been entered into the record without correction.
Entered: 75 A
